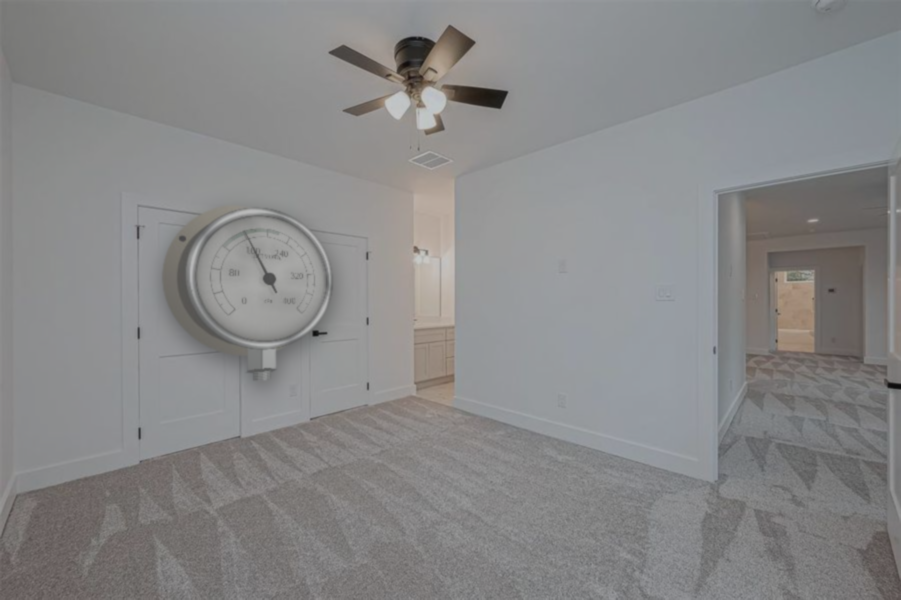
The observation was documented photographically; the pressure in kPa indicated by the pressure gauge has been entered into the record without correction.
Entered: 160 kPa
